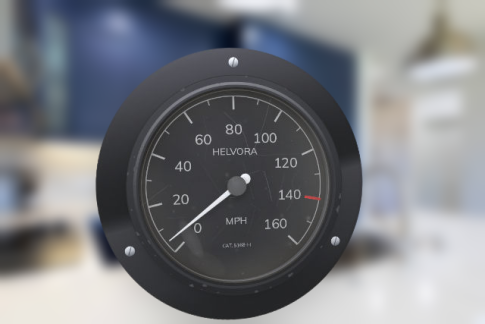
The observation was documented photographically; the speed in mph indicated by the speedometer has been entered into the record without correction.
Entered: 5 mph
